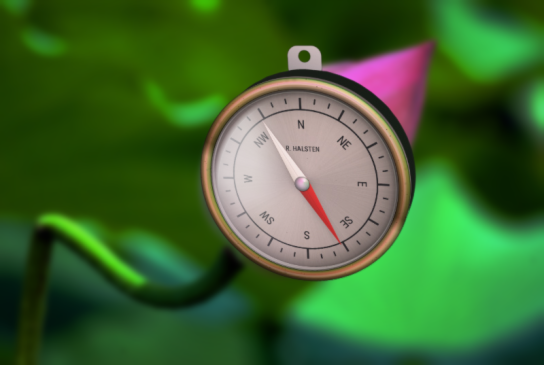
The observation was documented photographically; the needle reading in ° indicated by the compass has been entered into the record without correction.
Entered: 150 °
